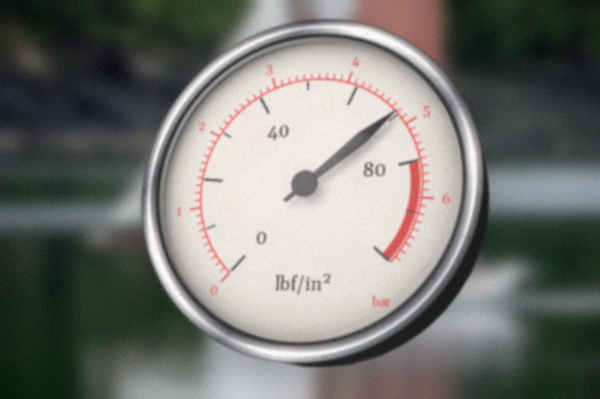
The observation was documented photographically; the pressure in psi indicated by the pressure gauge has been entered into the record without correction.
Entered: 70 psi
